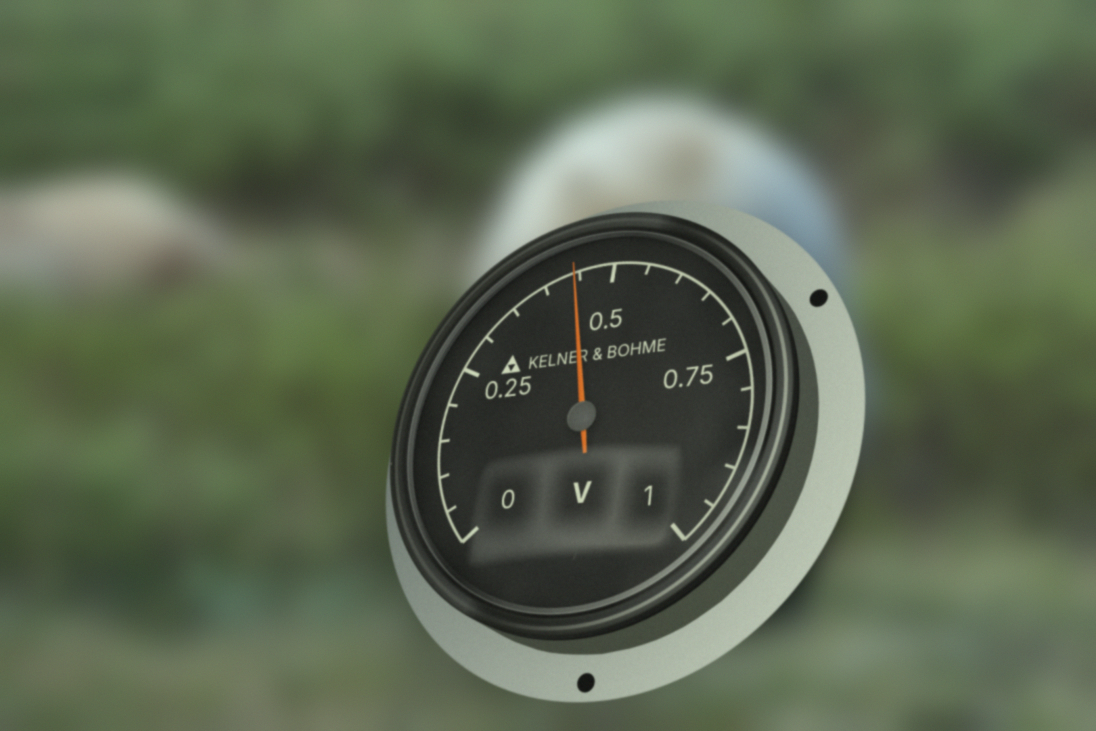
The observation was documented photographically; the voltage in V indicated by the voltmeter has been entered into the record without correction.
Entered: 0.45 V
